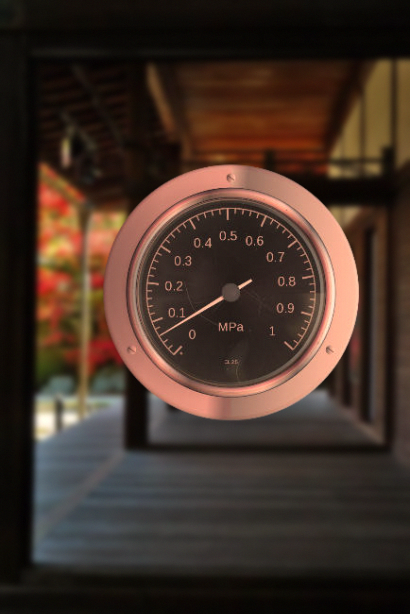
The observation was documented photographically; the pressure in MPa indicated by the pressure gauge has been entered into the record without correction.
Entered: 0.06 MPa
